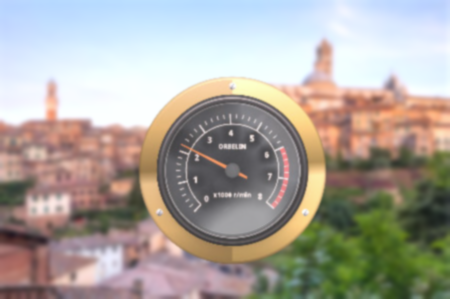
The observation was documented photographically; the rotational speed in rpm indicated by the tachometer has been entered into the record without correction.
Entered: 2200 rpm
